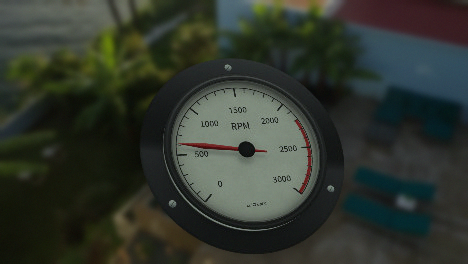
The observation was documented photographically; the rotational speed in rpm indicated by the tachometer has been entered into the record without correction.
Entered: 600 rpm
